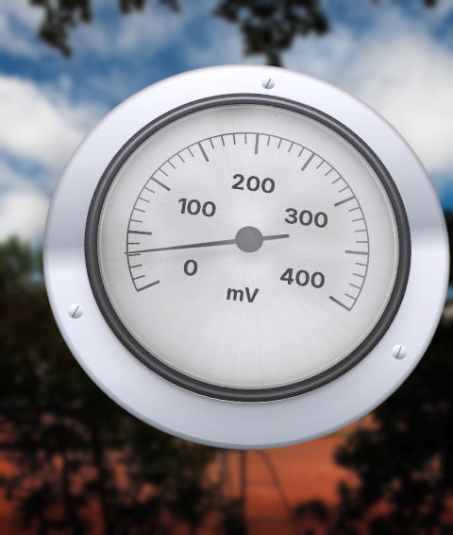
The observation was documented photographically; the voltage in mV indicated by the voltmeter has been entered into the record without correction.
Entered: 30 mV
